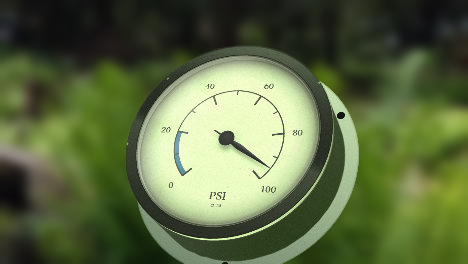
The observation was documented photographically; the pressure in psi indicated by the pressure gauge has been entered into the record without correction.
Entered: 95 psi
